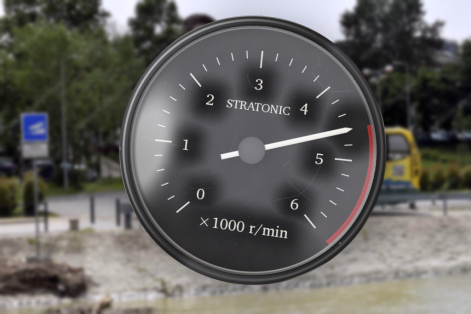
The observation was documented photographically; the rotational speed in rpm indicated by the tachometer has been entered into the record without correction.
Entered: 4600 rpm
